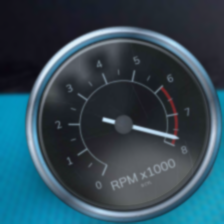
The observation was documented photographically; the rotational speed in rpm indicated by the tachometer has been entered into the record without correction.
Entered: 7750 rpm
